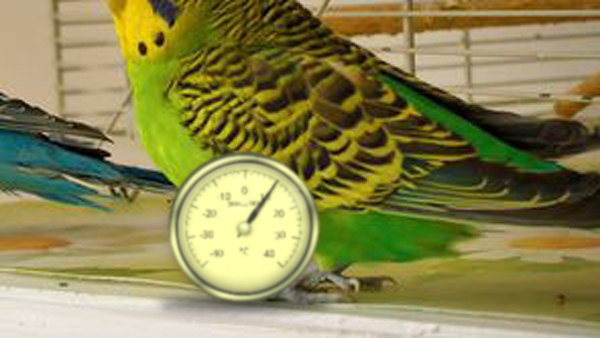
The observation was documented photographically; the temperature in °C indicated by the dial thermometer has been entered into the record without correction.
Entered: 10 °C
